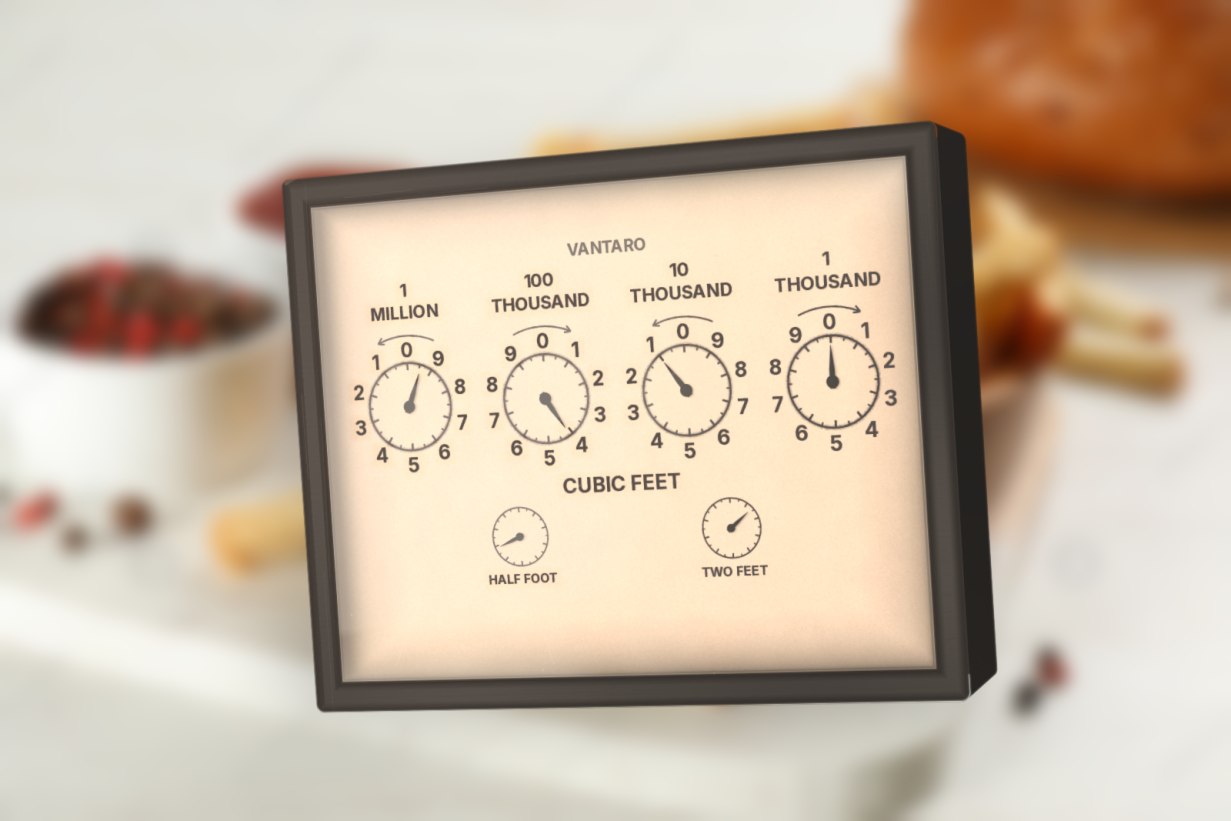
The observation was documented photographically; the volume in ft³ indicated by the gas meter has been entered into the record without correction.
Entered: 941000 ft³
